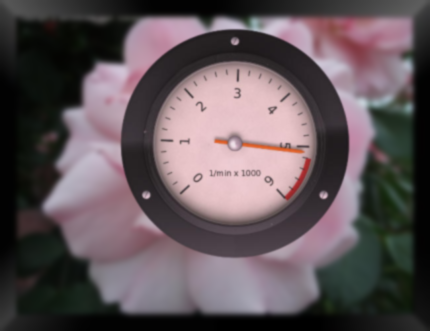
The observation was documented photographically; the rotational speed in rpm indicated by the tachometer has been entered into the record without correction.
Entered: 5100 rpm
